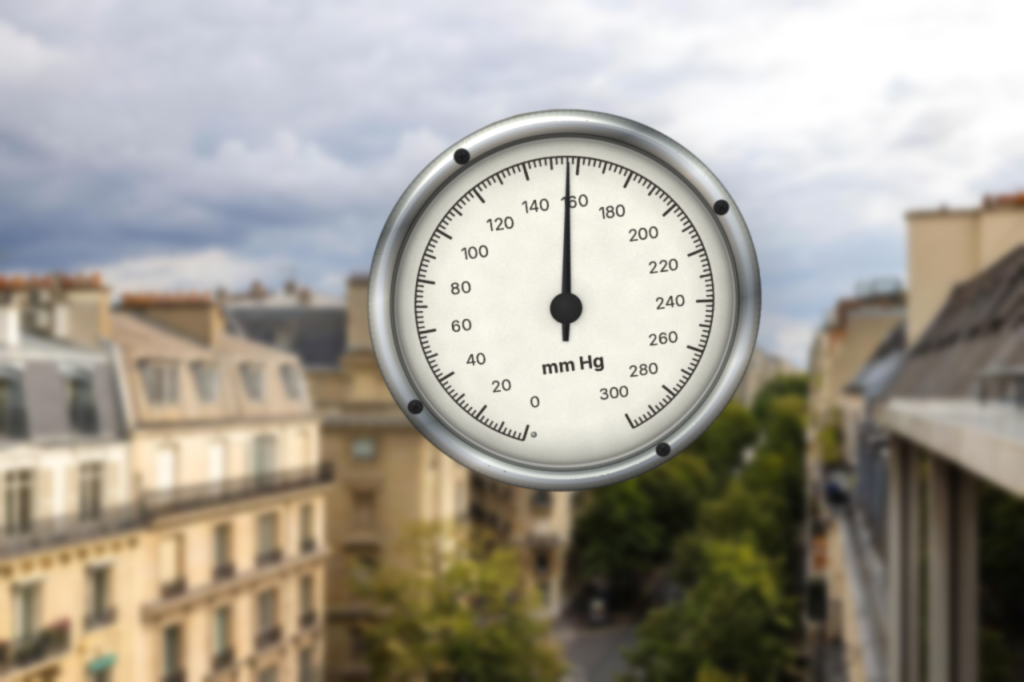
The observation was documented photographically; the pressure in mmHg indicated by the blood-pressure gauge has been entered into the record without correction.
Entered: 156 mmHg
